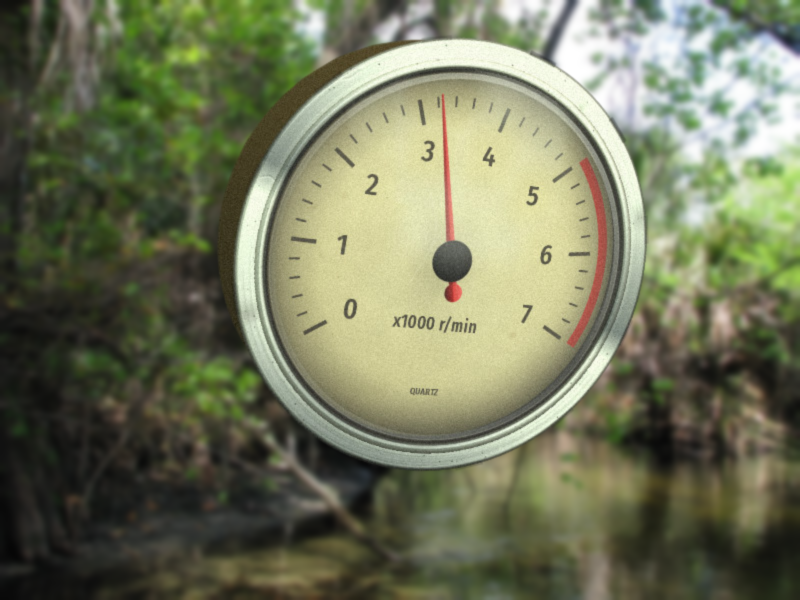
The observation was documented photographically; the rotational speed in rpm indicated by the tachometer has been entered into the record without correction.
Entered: 3200 rpm
